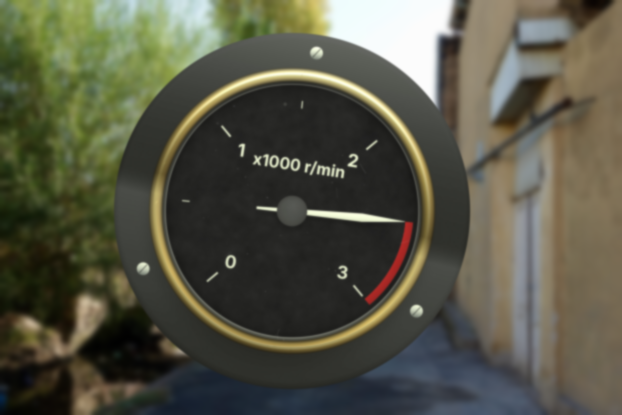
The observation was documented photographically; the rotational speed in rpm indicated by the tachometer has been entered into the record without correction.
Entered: 2500 rpm
